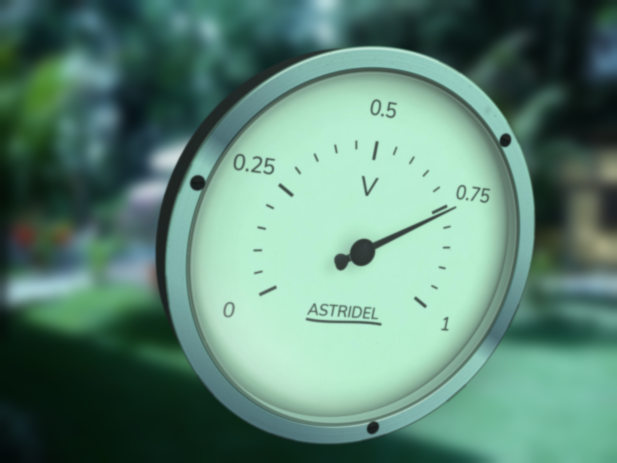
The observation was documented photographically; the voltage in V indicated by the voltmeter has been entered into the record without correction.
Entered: 0.75 V
